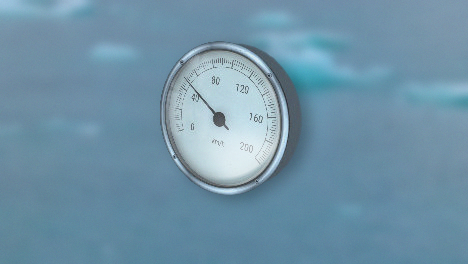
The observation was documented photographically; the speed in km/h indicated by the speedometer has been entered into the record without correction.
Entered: 50 km/h
